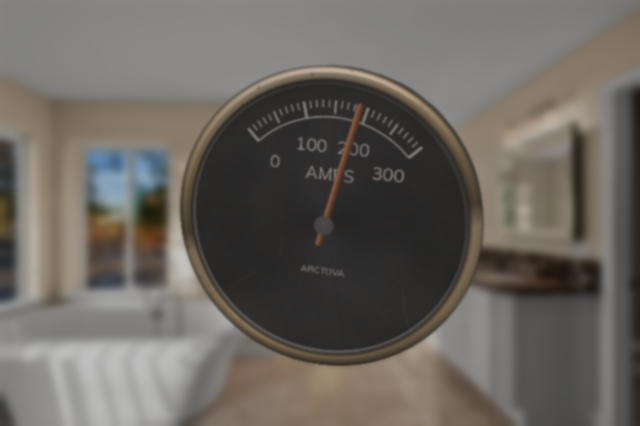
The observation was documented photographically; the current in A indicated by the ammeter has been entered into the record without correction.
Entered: 190 A
